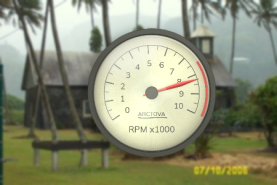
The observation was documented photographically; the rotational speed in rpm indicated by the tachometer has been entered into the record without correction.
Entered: 8250 rpm
